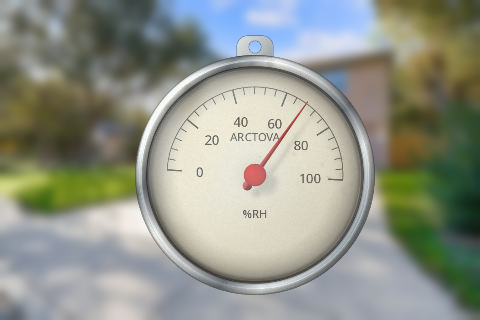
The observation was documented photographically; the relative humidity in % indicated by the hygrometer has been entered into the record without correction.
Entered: 68 %
